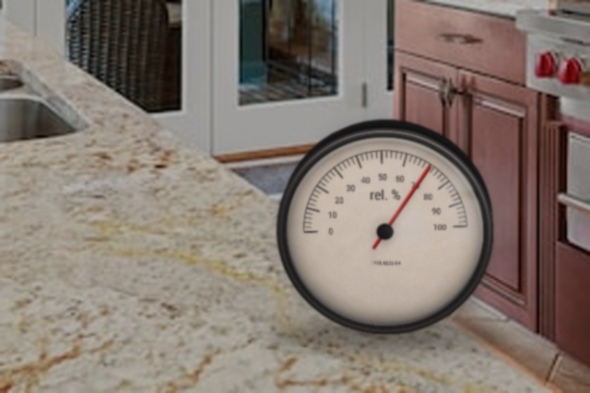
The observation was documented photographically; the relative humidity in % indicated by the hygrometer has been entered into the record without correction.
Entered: 70 %
